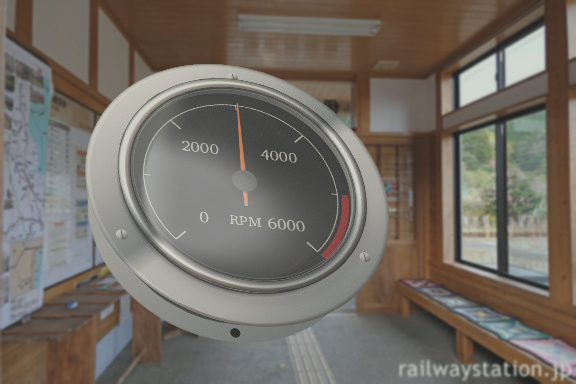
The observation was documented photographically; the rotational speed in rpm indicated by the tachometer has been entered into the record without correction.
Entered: 3000 rpm
